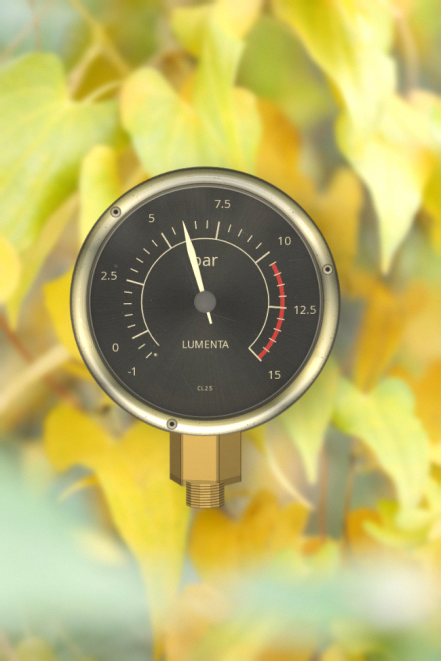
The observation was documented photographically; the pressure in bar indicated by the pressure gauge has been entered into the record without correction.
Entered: 6 bar
